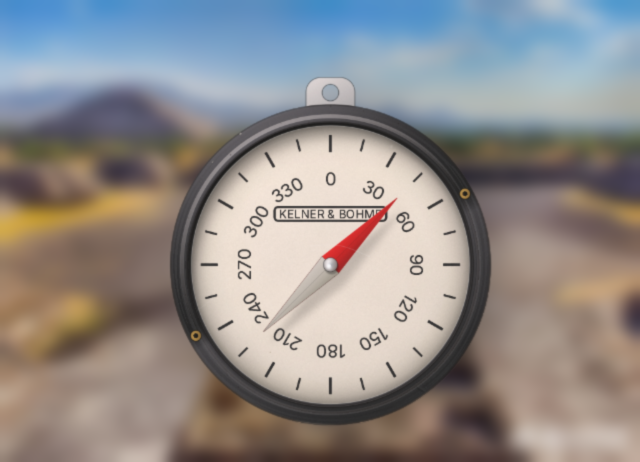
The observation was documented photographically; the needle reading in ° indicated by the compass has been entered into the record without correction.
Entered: 45 °
